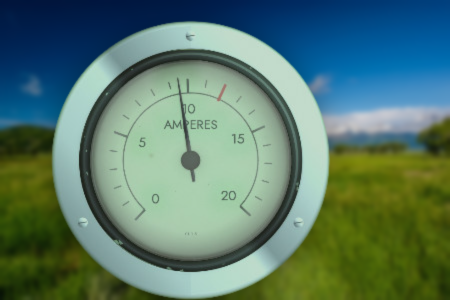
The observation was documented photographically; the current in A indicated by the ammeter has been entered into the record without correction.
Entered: 9.5 A
